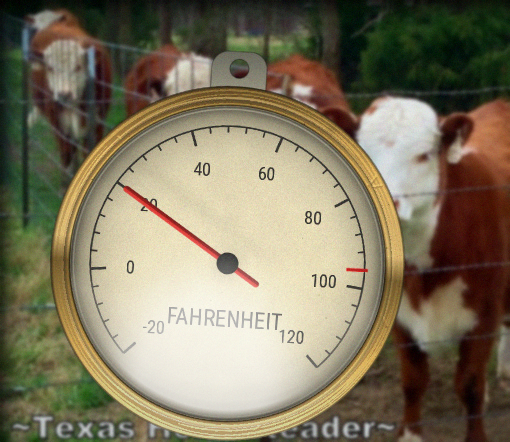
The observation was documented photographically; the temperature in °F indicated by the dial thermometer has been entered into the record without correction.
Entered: 20 °F
